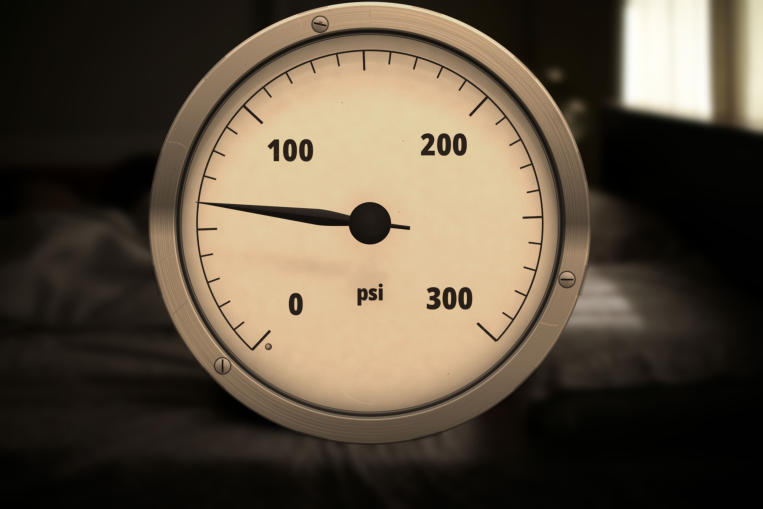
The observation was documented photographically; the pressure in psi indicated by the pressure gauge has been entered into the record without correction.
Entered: 60 psi
